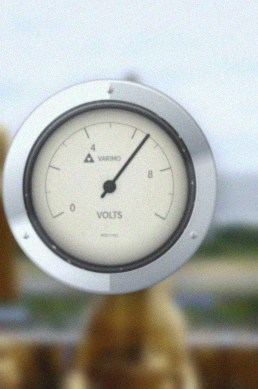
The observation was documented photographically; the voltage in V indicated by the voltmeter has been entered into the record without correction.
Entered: 6.5 V
